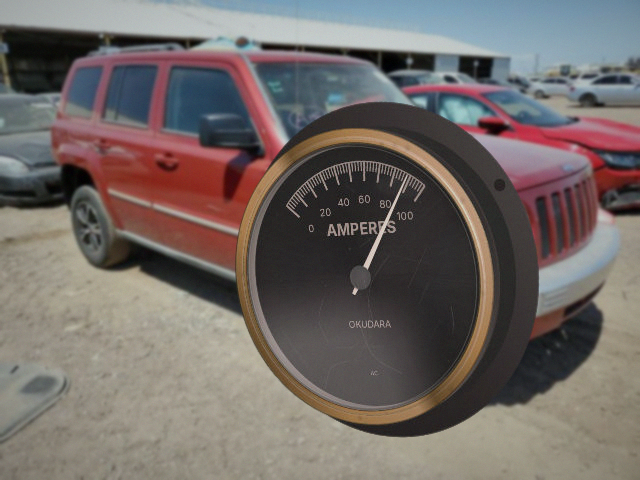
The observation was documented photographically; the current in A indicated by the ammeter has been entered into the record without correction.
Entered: 90 A
